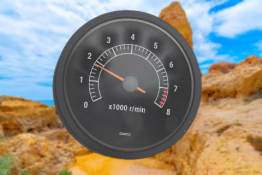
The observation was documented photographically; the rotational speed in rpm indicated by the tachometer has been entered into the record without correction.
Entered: 1800 rpm
